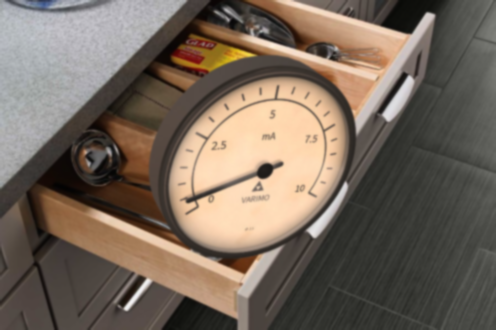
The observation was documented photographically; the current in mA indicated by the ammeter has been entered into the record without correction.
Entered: 0.5 mA
